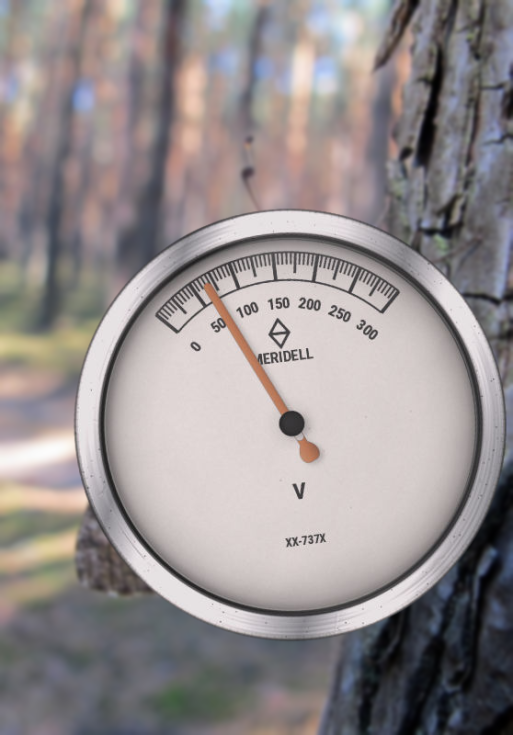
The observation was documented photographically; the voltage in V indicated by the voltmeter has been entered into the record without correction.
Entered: 65 V
